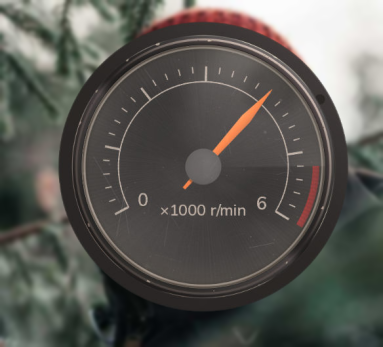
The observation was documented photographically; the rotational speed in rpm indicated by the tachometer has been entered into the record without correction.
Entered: 4000 rpm
